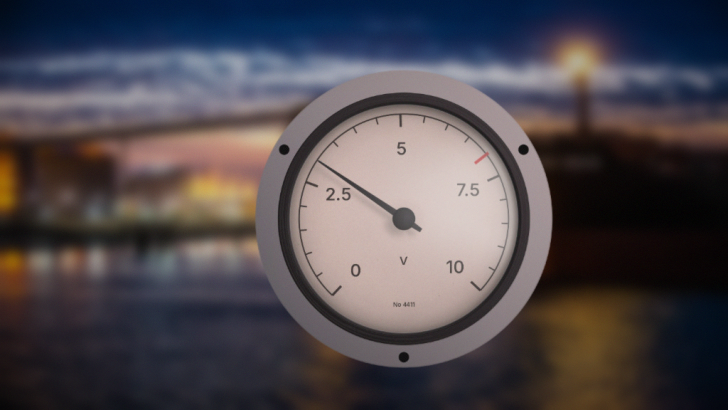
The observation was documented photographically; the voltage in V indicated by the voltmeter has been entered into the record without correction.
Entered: 3 V
